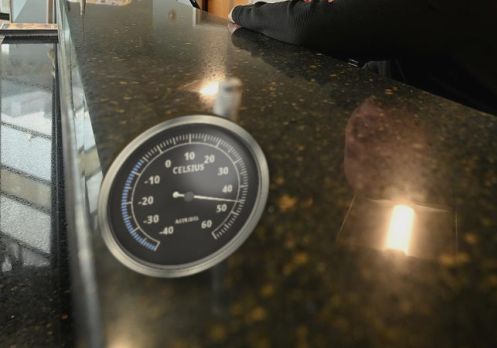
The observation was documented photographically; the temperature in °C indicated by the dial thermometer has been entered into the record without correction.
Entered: 45 °C
